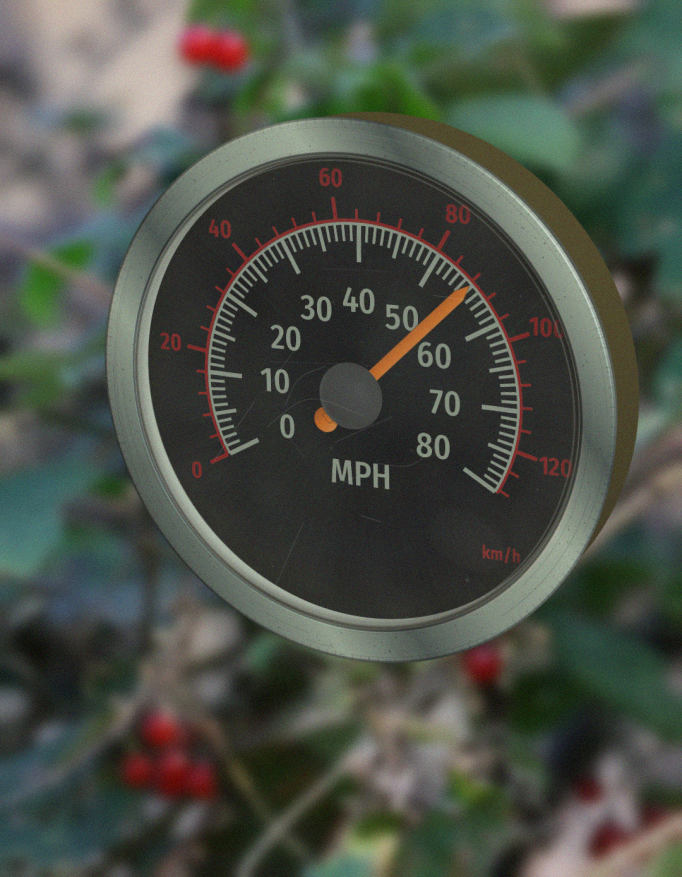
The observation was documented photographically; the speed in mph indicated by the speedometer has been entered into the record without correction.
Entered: 55 mph
